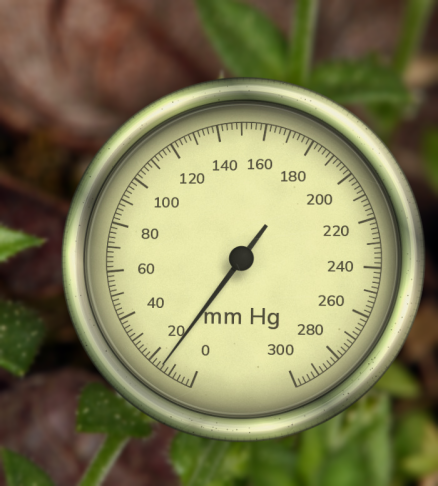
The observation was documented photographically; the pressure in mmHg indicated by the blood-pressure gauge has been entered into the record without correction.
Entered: 14 mmHg
